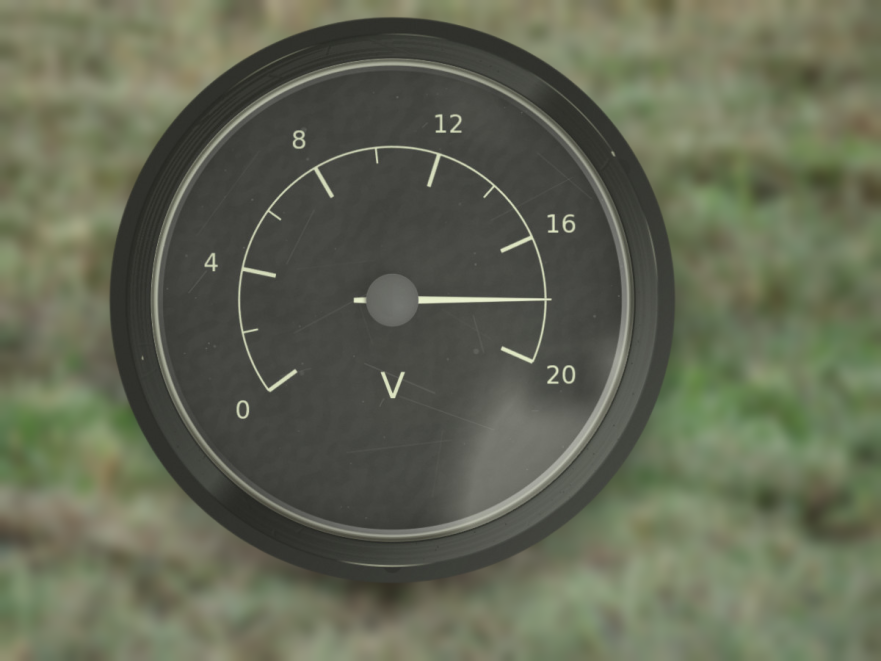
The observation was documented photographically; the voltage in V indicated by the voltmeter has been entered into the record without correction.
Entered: 18 V
